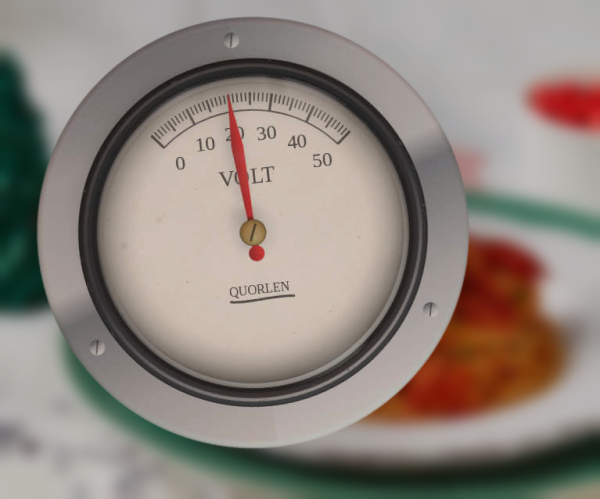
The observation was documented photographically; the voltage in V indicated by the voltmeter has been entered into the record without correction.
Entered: 20 V
